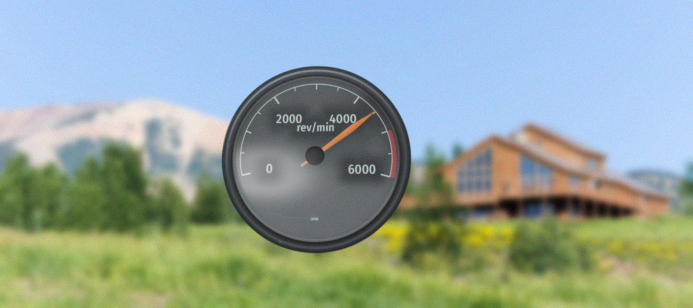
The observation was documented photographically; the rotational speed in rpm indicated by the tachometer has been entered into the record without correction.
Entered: 4500 rpm
